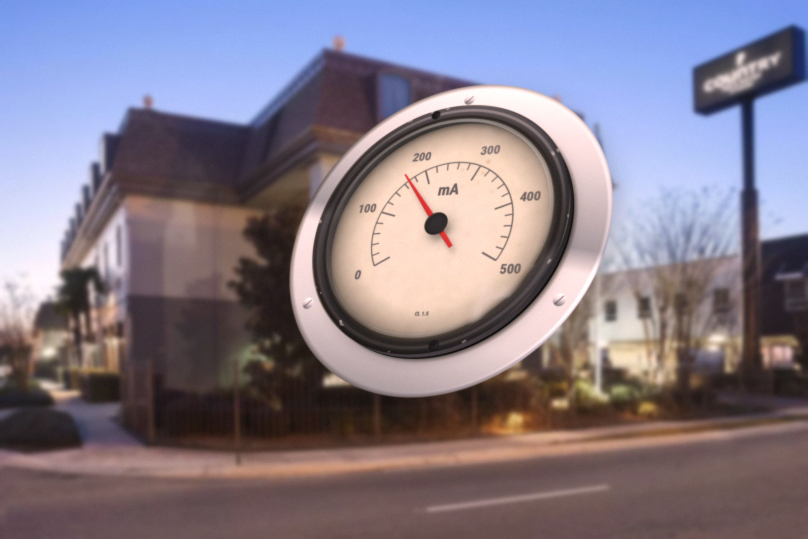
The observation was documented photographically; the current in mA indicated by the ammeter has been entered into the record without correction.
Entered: 170 mA
